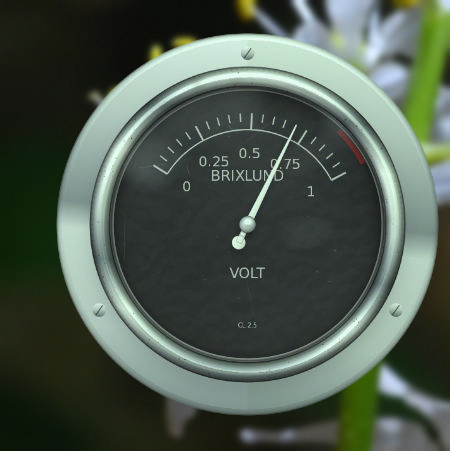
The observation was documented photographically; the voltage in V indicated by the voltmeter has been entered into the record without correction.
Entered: 0.7 V
